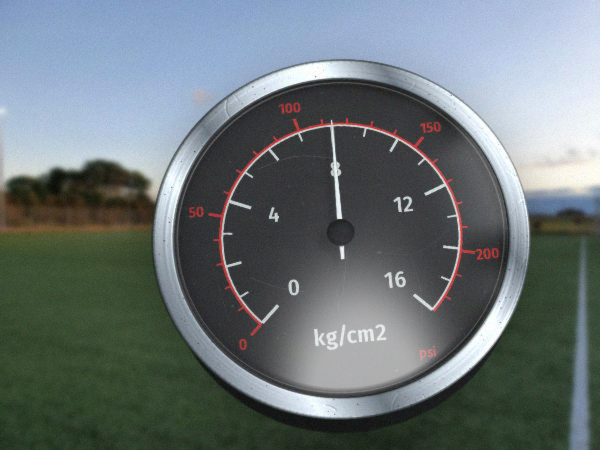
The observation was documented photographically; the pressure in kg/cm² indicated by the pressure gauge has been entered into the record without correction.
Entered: 8 kg/cm²
